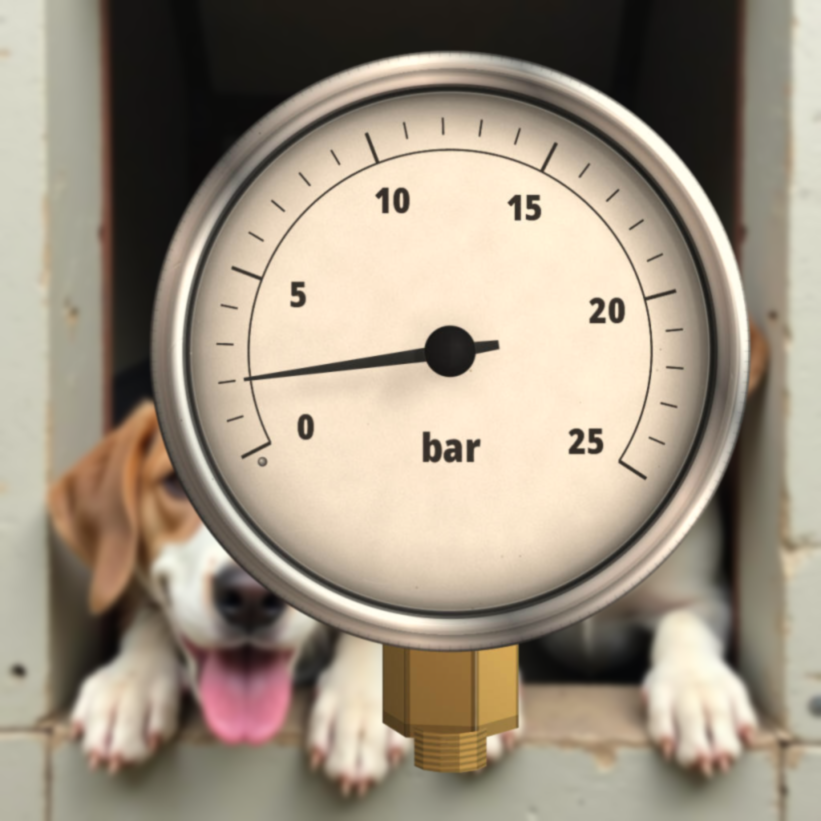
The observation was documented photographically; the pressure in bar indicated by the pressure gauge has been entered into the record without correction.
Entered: 2 bar
